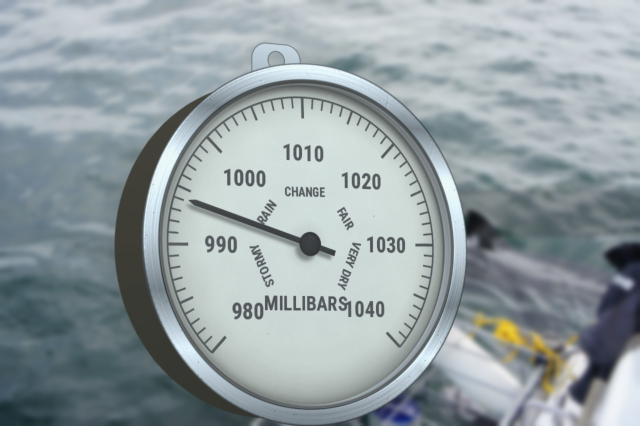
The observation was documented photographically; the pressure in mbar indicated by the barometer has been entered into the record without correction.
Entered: 994 mbar
